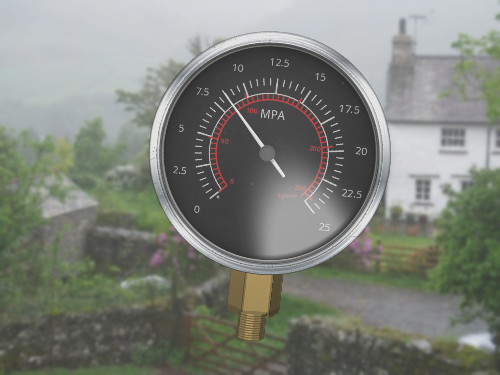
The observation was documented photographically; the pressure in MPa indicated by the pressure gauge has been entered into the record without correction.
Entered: 8.5 MPa
